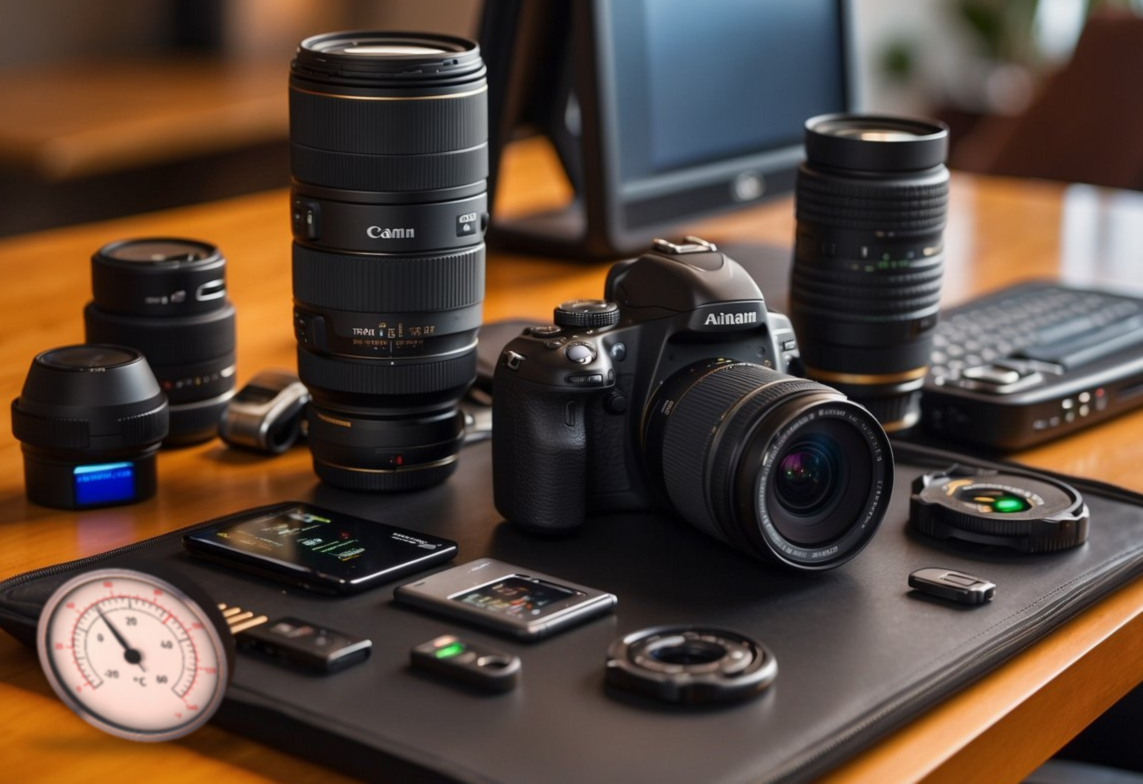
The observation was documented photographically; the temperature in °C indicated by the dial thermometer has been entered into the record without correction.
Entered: 10 °C
